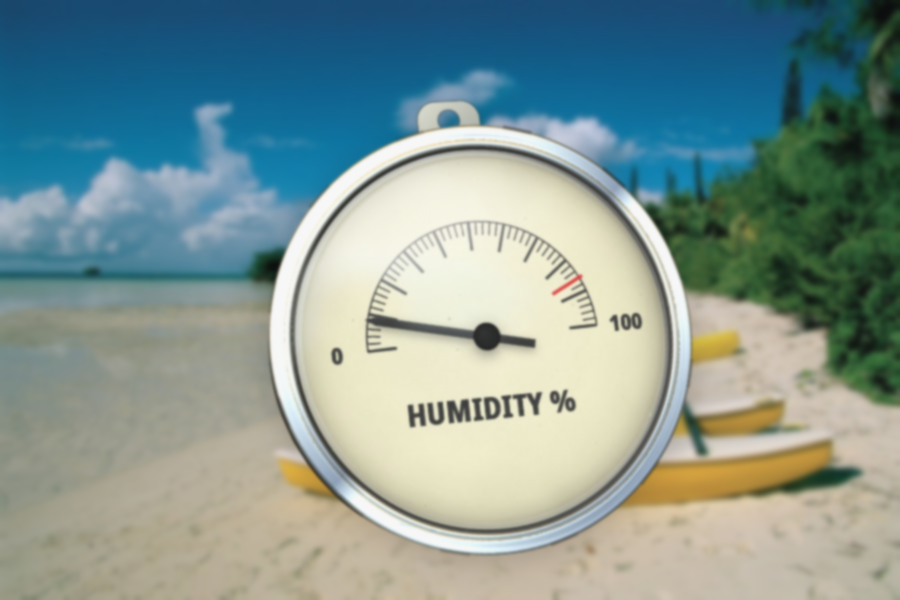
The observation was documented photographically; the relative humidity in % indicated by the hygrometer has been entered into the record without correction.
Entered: 8 %
